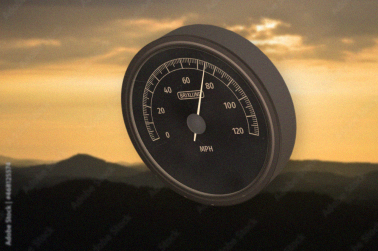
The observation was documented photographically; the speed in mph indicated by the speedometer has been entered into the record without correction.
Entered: 75 mph
